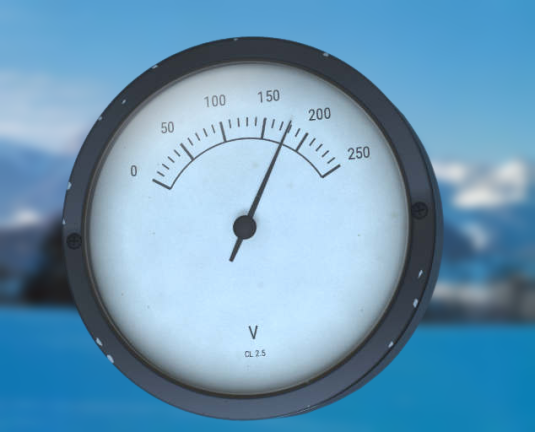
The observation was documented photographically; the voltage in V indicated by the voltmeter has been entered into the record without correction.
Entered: 180 V
